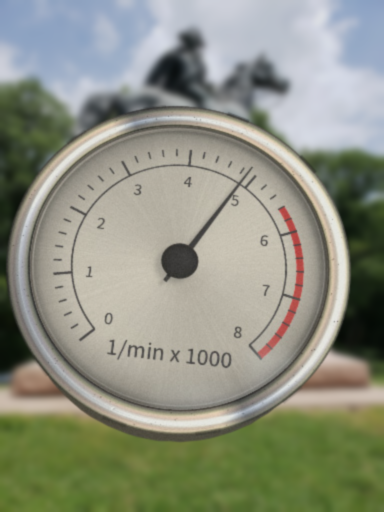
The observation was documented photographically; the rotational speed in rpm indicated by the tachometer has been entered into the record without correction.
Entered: 4900 rpm
